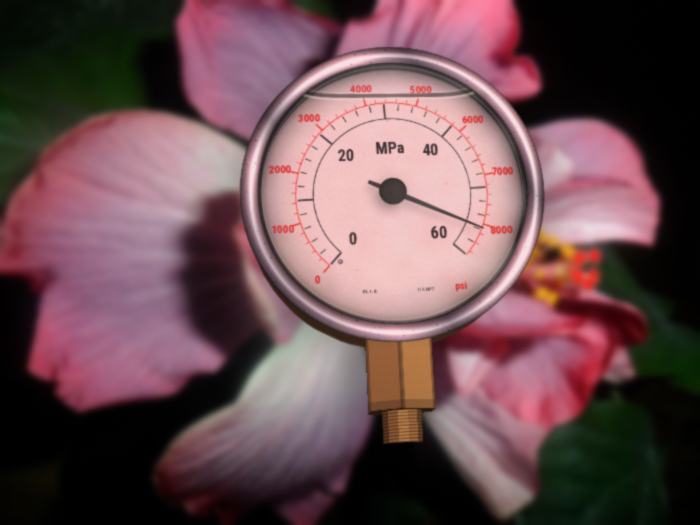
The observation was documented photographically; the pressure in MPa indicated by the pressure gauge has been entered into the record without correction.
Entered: 56 MPa
